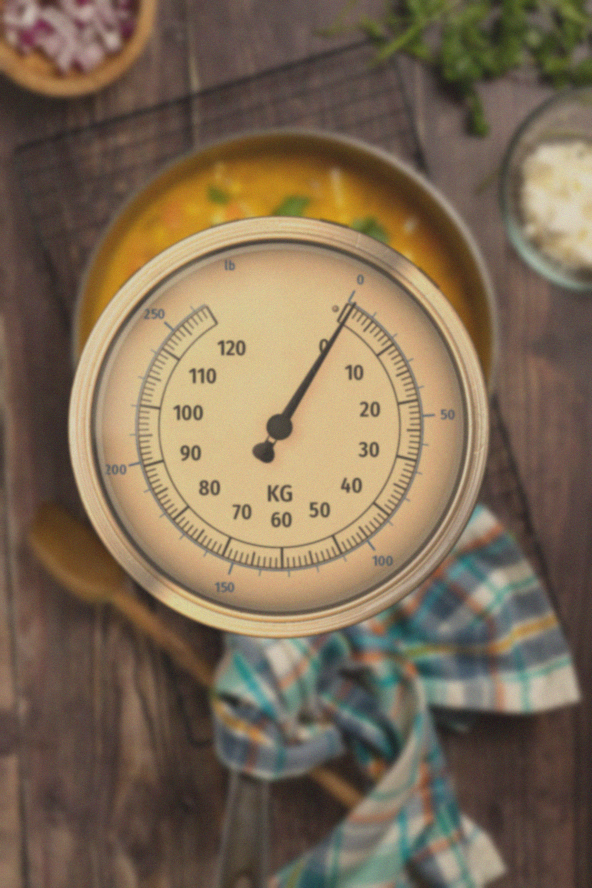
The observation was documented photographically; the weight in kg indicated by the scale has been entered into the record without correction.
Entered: 1 kg
